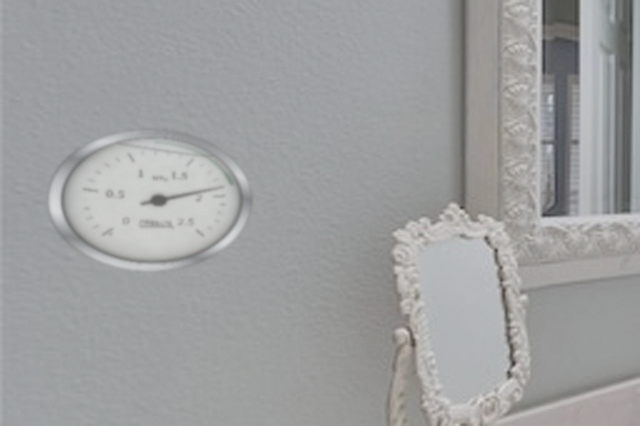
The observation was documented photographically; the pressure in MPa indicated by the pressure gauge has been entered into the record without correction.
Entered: 1.9 MPa
